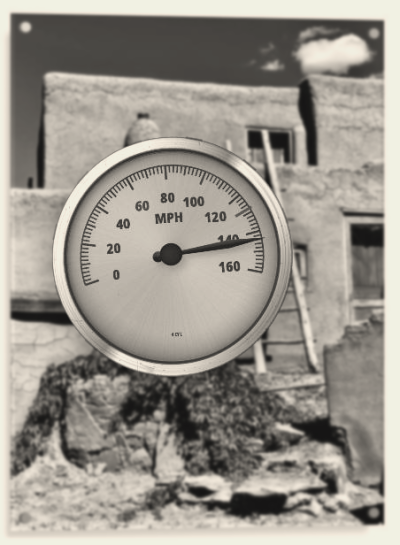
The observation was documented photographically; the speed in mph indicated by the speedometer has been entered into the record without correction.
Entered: 144 mph
